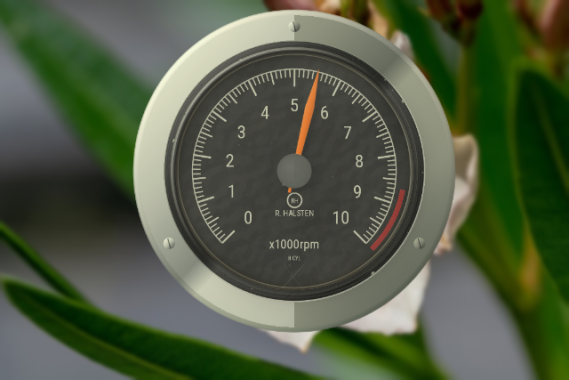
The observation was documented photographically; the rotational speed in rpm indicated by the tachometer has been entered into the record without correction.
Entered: 5500 rpm
